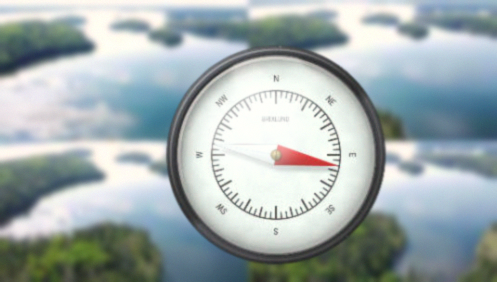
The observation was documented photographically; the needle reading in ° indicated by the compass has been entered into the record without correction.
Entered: 100 °
